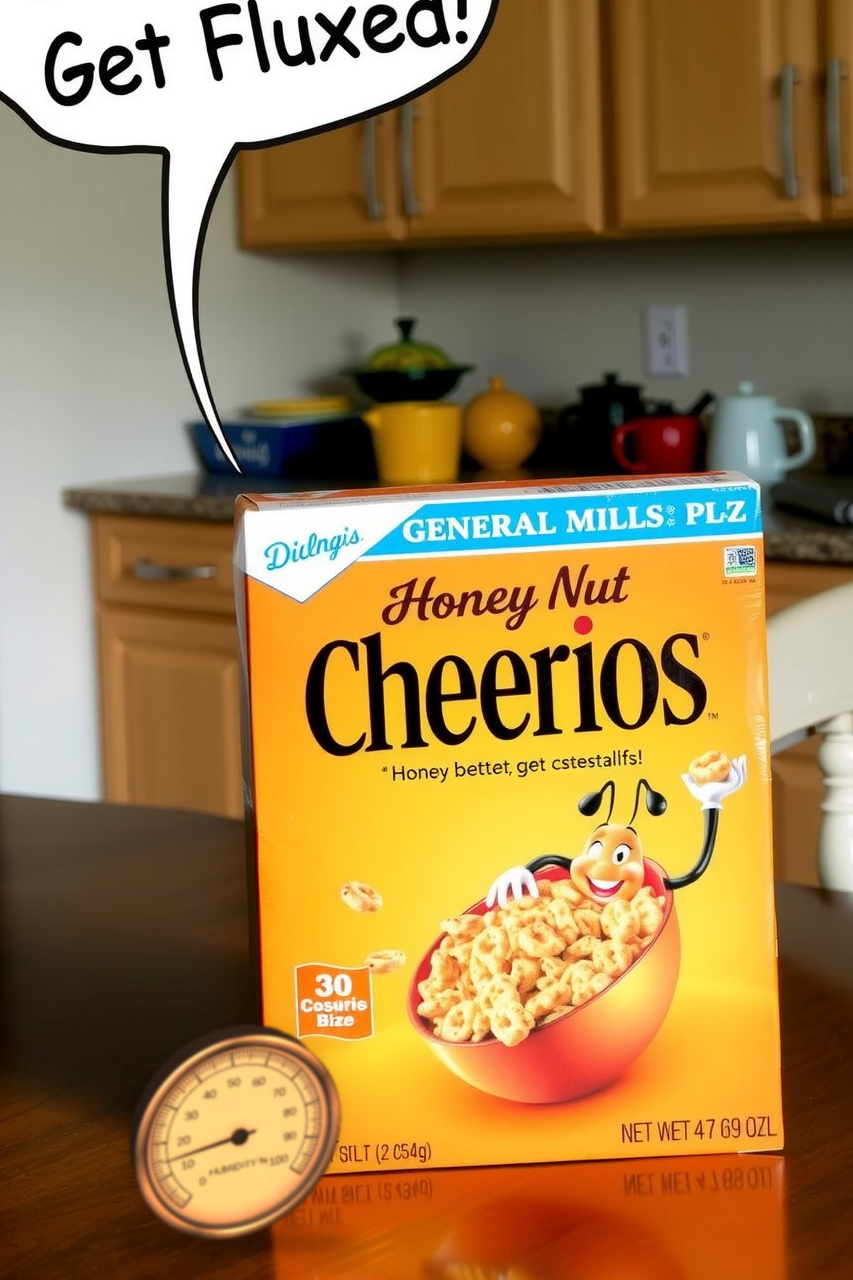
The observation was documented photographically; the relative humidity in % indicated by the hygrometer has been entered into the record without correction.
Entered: 15 %
